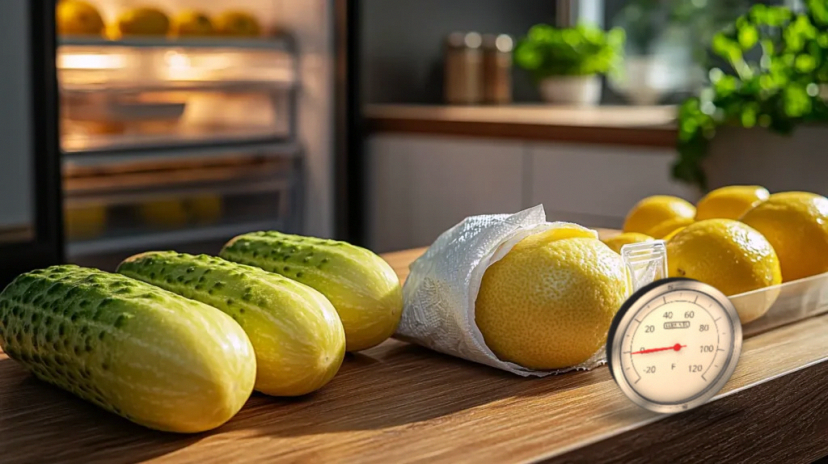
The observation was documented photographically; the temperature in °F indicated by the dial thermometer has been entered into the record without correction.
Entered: 0 °F
